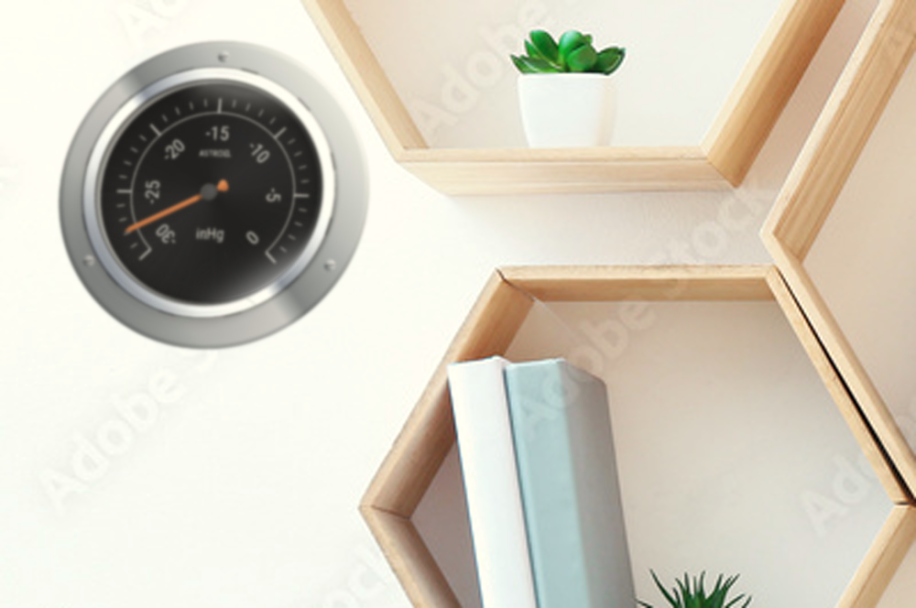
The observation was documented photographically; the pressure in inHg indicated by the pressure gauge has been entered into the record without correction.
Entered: -28 inHg
